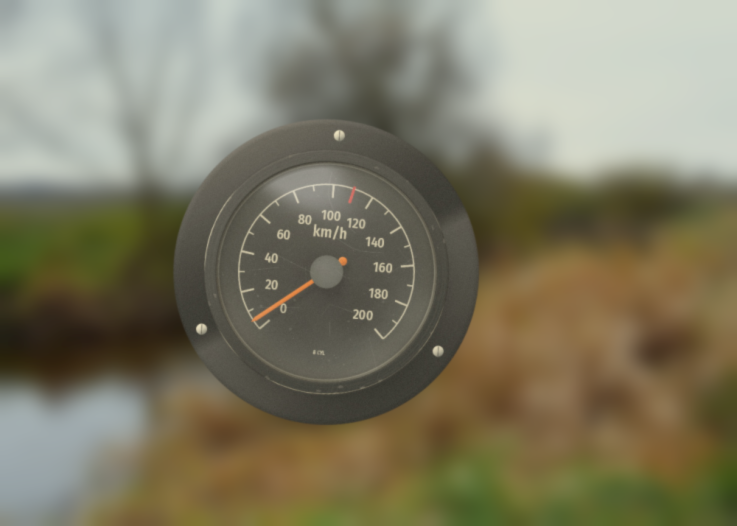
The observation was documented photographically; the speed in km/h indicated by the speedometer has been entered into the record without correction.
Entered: 5 km/h
